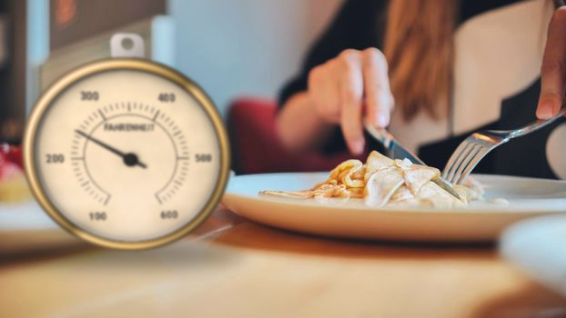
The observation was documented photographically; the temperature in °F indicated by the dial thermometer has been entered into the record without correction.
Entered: 250 °F
